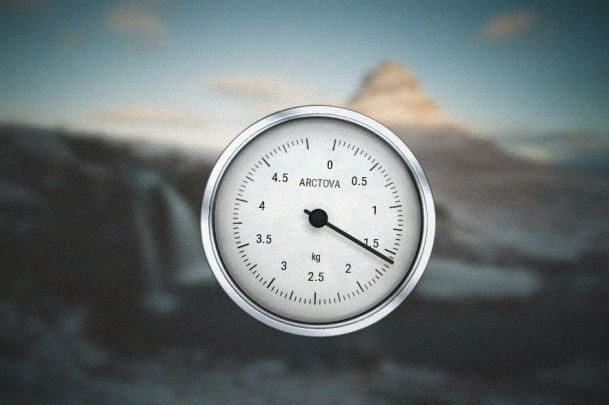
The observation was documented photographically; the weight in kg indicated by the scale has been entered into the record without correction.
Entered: 1.6 kg
